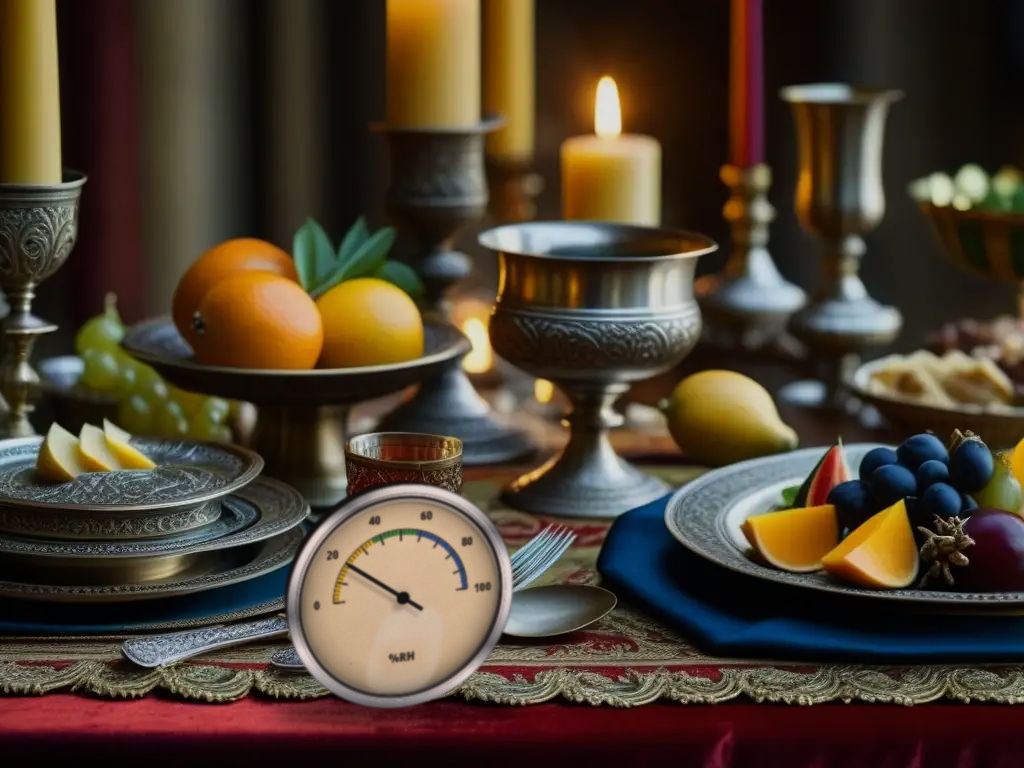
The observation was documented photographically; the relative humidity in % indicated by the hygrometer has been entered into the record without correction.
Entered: 20 %
